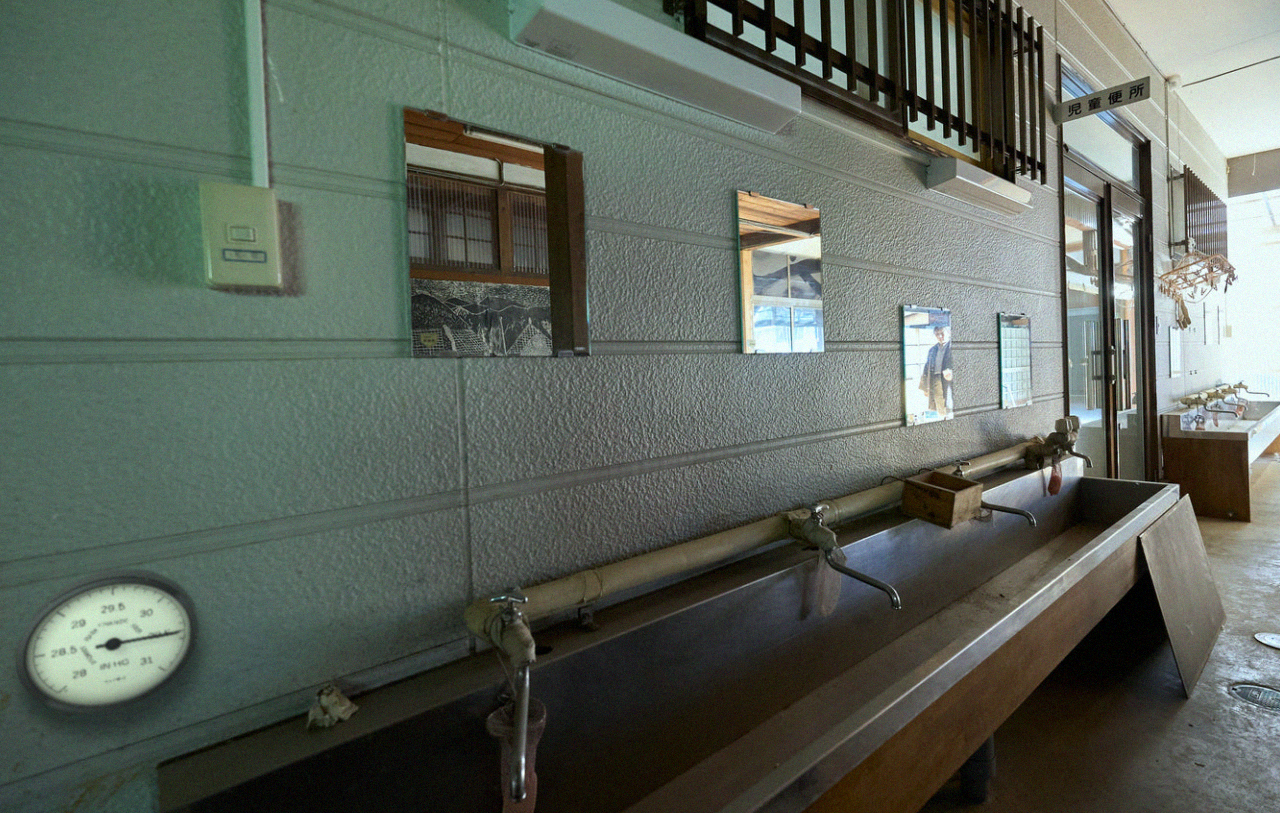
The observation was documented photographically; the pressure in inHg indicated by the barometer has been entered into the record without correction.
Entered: 30.5 inHg
